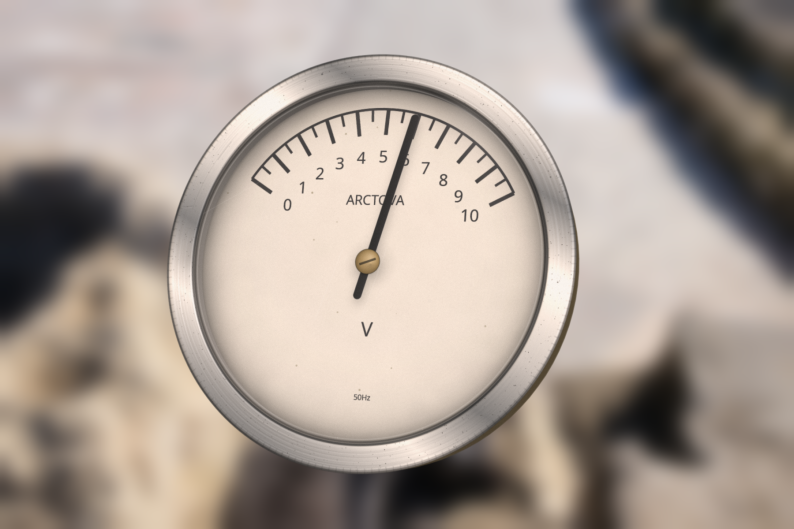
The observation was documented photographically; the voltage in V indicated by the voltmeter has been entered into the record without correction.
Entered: 6 V
